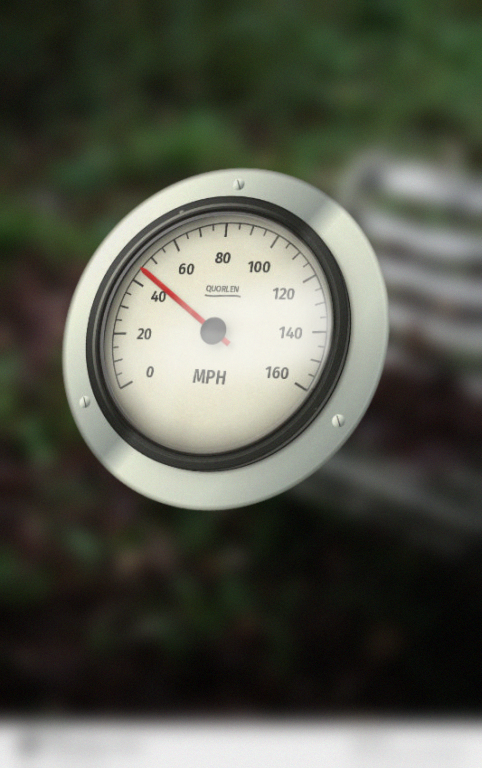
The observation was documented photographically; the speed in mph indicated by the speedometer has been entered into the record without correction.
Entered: 45 mph
